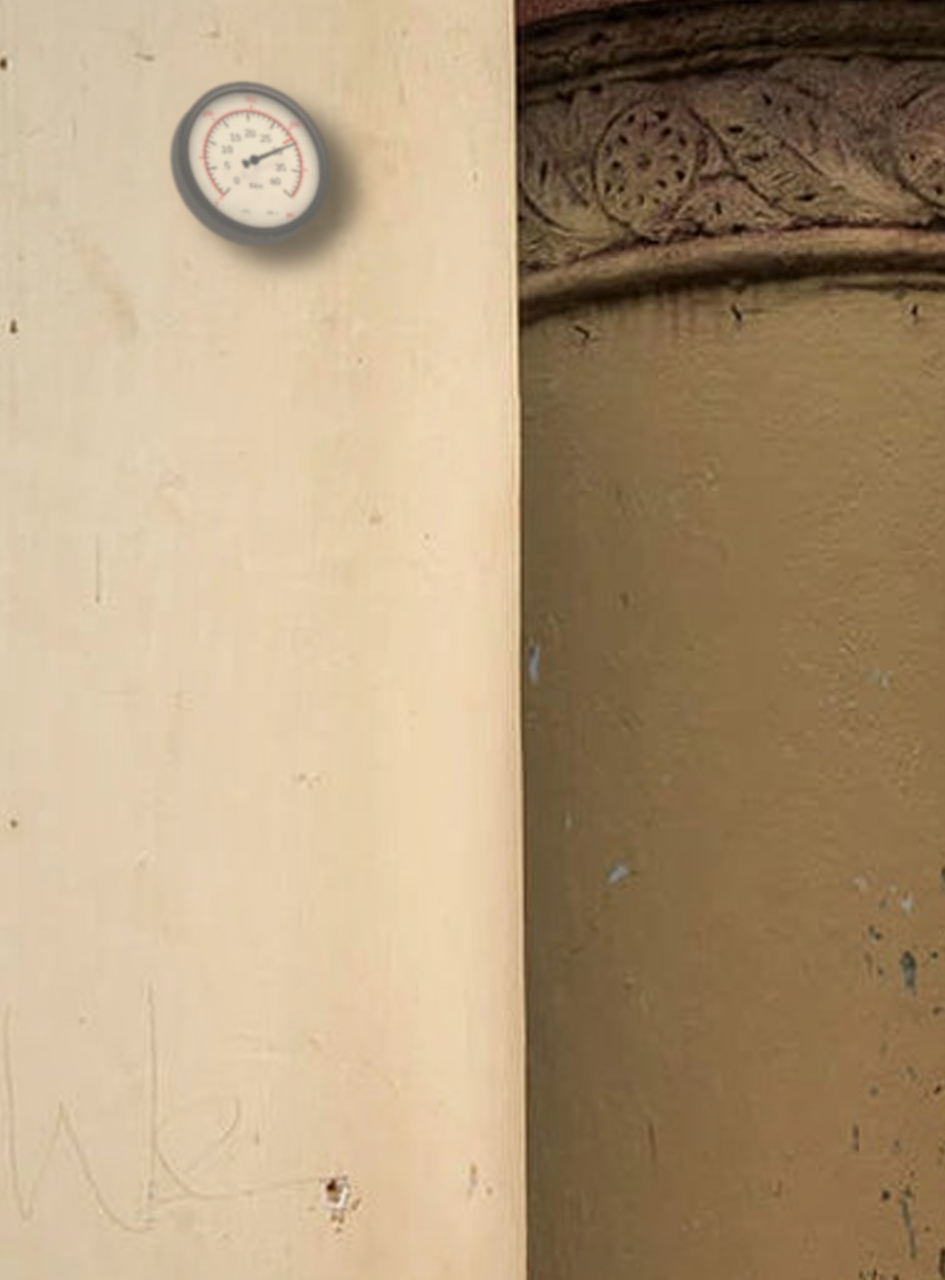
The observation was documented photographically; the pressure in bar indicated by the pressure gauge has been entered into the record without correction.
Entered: 30 bar
